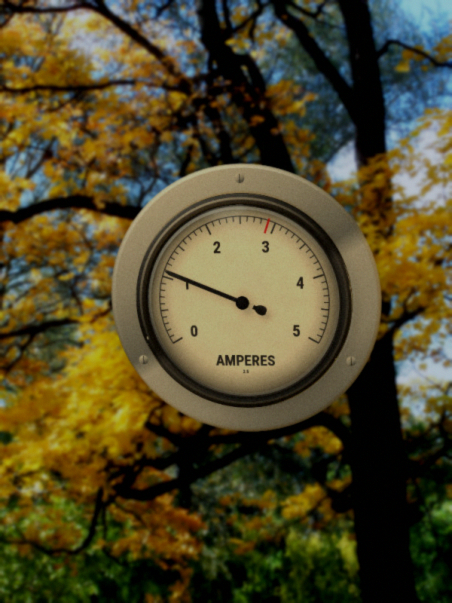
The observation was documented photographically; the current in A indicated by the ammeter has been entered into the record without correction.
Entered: 1.1 A
